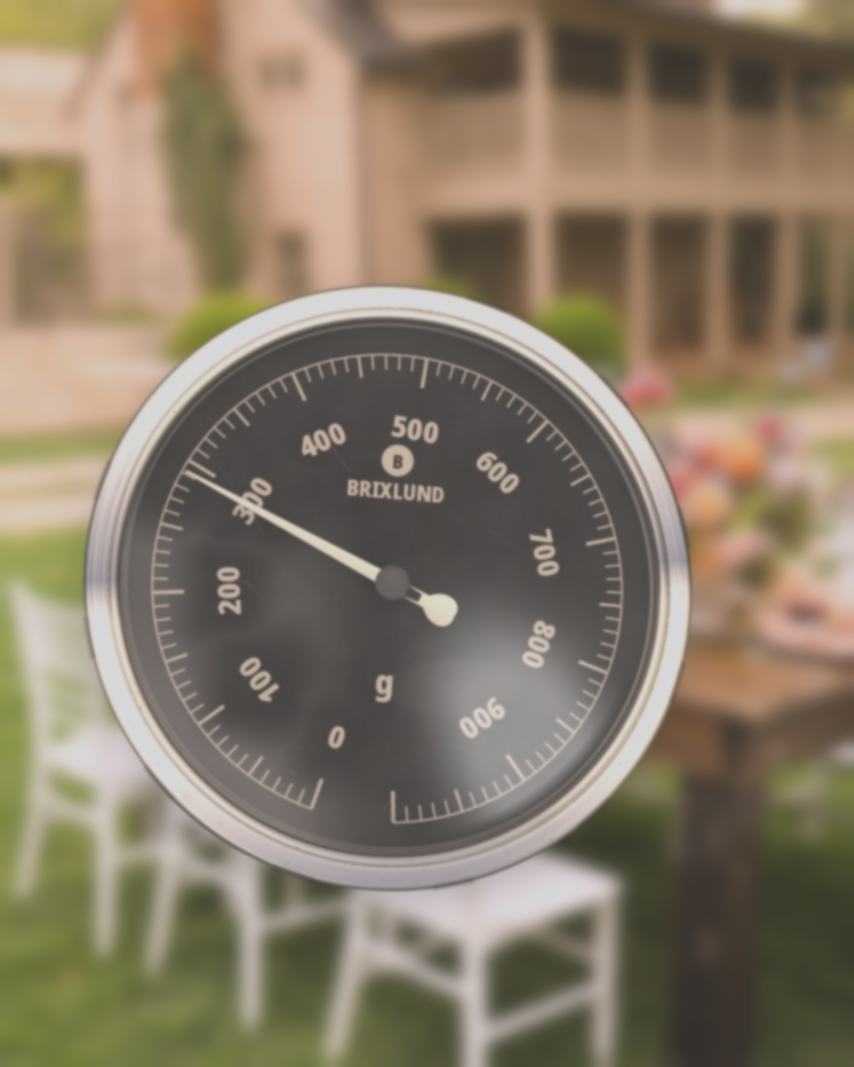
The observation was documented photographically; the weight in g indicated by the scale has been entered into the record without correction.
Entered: 290 g
